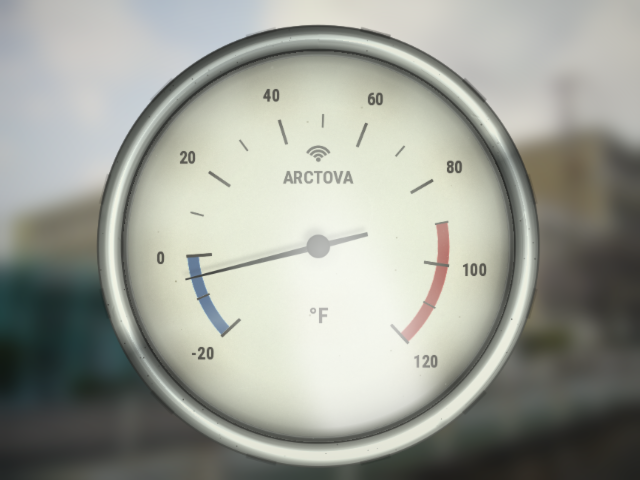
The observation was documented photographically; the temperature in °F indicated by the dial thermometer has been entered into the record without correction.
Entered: -5 °F
